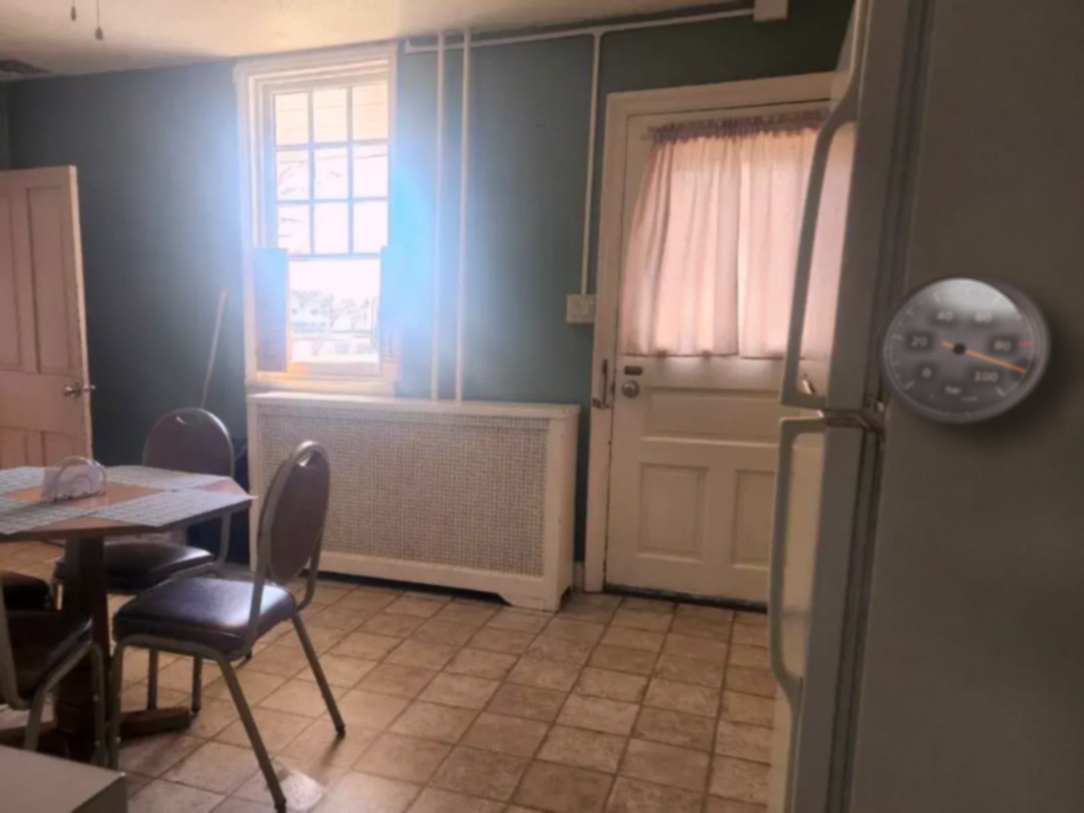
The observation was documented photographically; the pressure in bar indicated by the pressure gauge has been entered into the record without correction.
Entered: 90 bar
